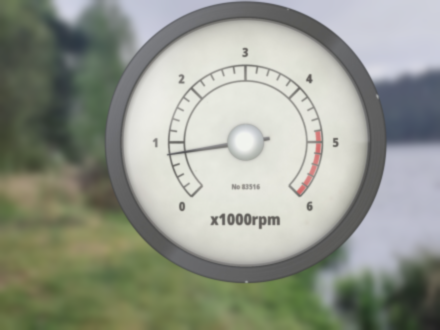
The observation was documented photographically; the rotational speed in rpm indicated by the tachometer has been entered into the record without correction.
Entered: 800 rpm
